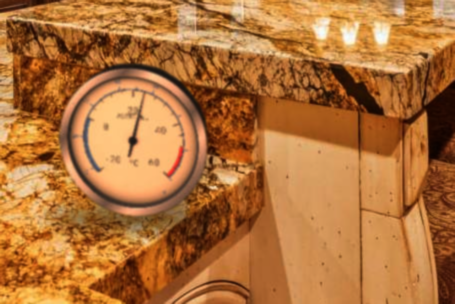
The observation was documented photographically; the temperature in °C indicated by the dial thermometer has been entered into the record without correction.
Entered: 24 °C
